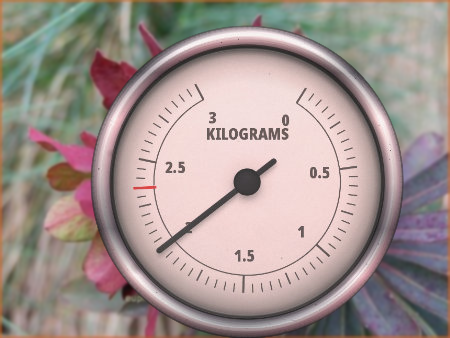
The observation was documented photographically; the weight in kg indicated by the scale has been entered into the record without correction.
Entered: 2 kg
